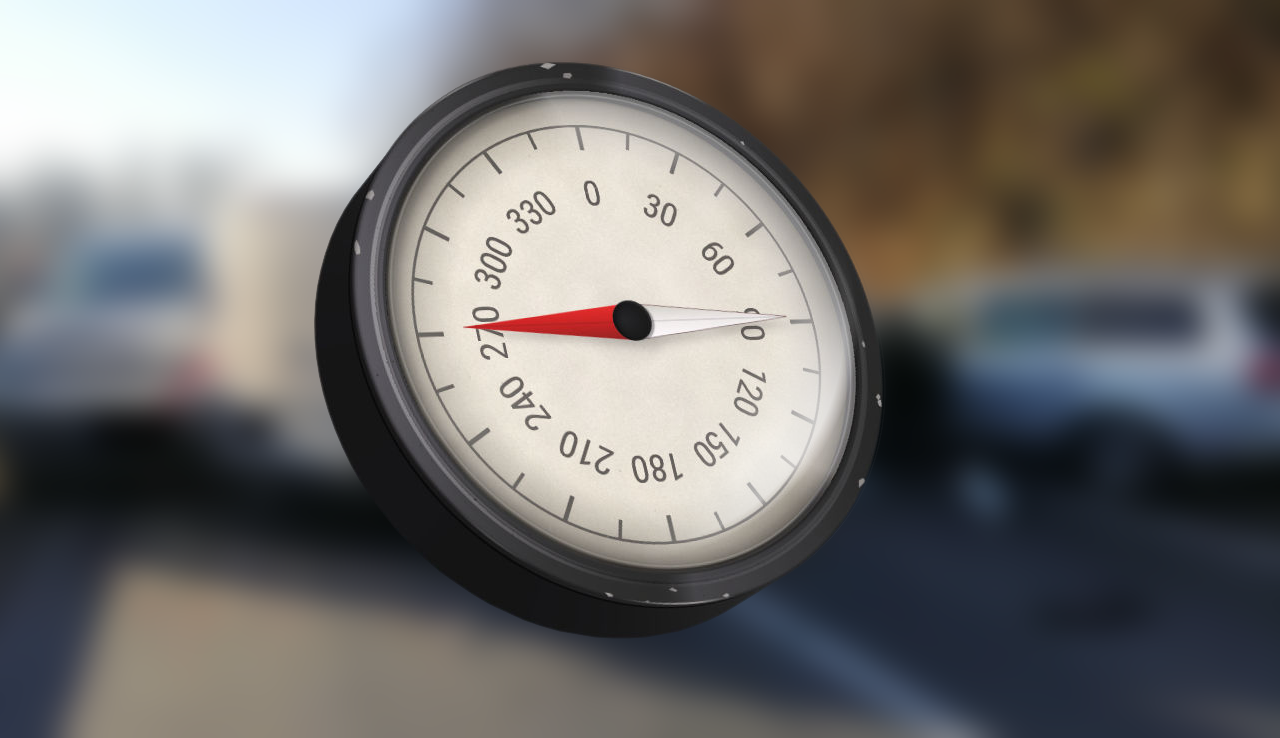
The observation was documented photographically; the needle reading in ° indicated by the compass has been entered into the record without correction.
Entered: 270 °
